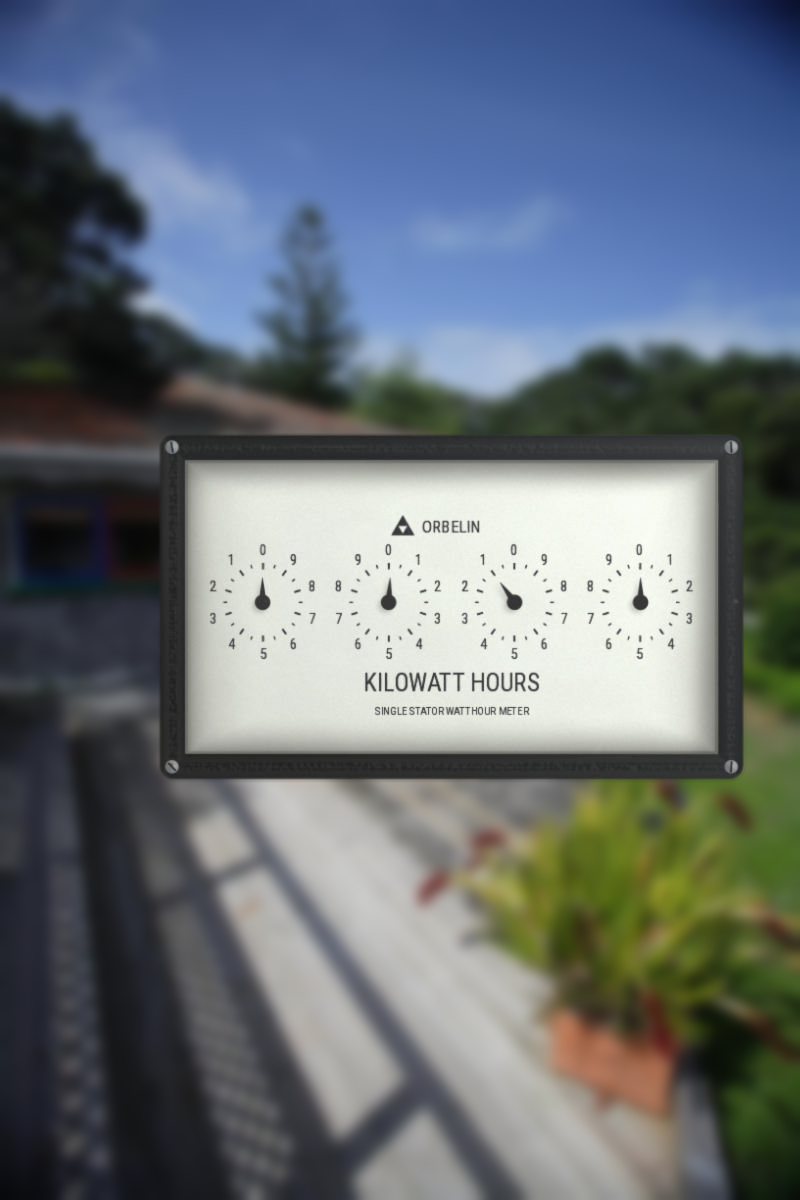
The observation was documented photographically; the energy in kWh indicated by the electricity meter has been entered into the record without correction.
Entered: 10 kWh
